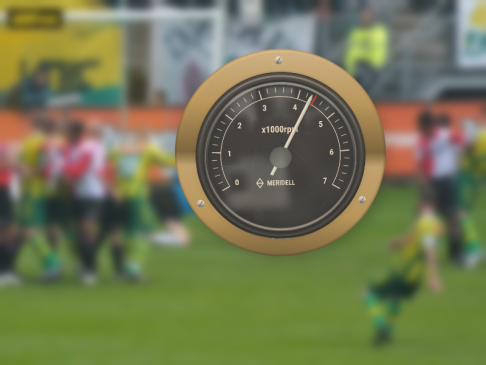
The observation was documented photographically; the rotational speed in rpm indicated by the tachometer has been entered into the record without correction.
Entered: 4300 rpm
